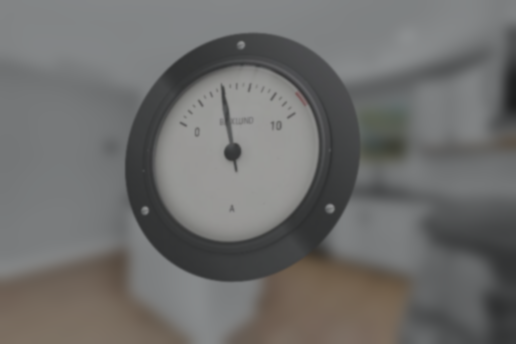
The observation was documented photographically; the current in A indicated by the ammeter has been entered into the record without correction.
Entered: 4 A
